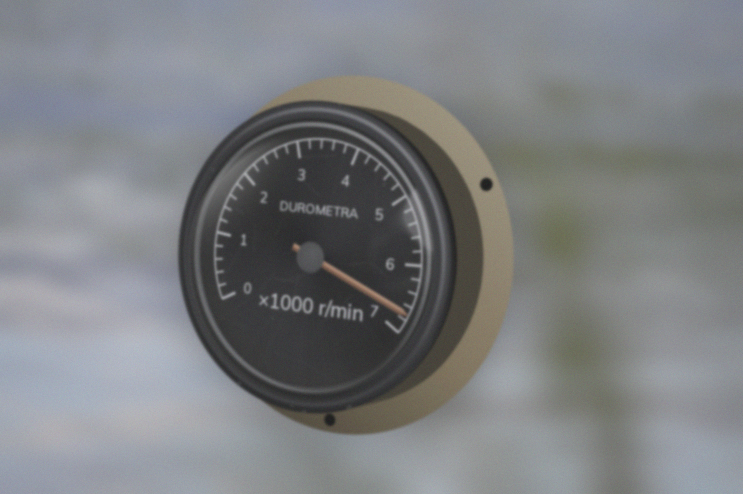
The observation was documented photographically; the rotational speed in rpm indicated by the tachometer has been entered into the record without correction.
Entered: 6700 rpm
